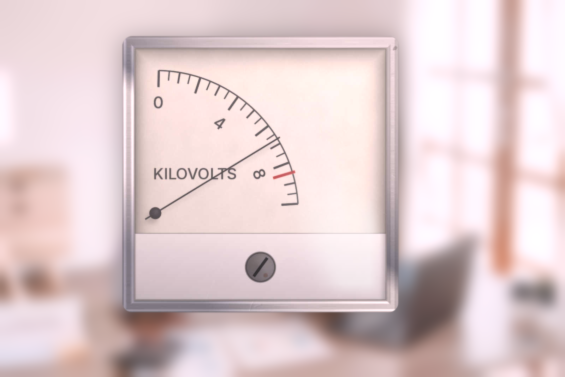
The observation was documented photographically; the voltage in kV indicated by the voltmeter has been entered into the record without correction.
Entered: 6.75 kV
